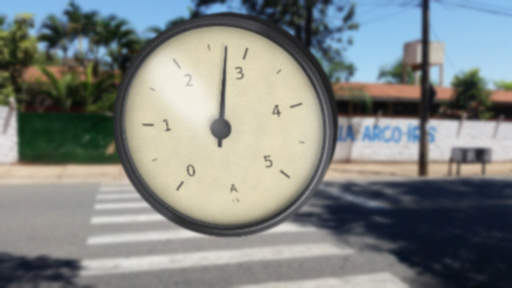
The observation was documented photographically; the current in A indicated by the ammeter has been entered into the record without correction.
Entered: 2.75 A
